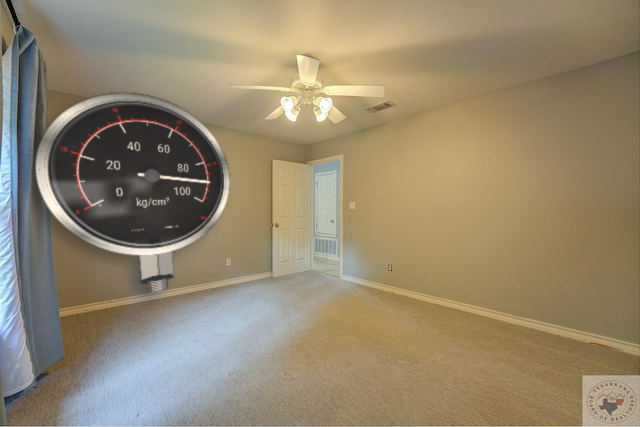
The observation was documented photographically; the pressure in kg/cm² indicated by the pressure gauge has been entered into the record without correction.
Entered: 90 kg/cm²
